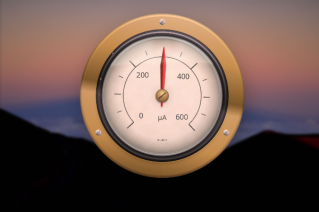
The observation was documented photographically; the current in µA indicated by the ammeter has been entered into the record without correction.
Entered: 300 µA
